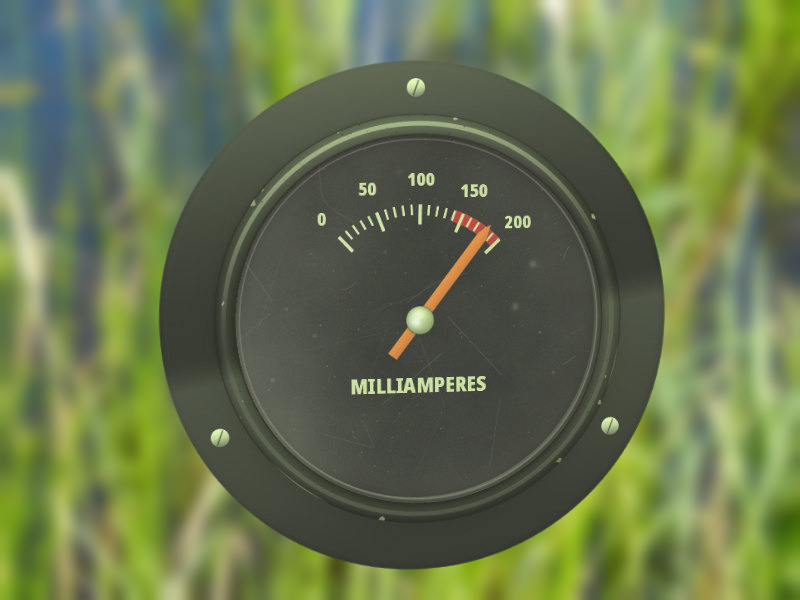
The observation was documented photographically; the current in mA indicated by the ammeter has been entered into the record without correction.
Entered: 180 mA
